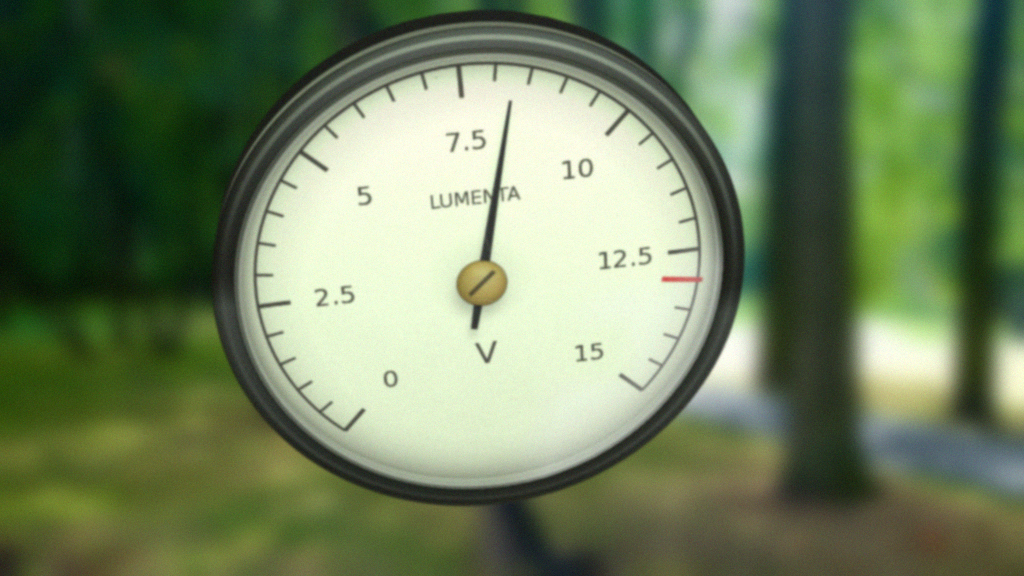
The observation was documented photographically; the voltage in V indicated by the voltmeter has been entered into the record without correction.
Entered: 8.25 V
